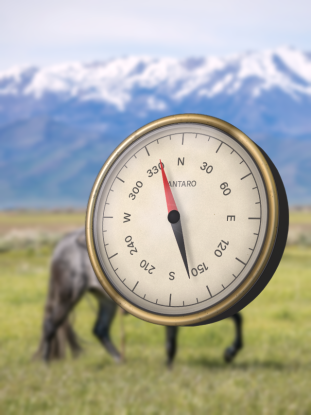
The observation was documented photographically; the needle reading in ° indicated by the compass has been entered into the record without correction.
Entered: 340 °
